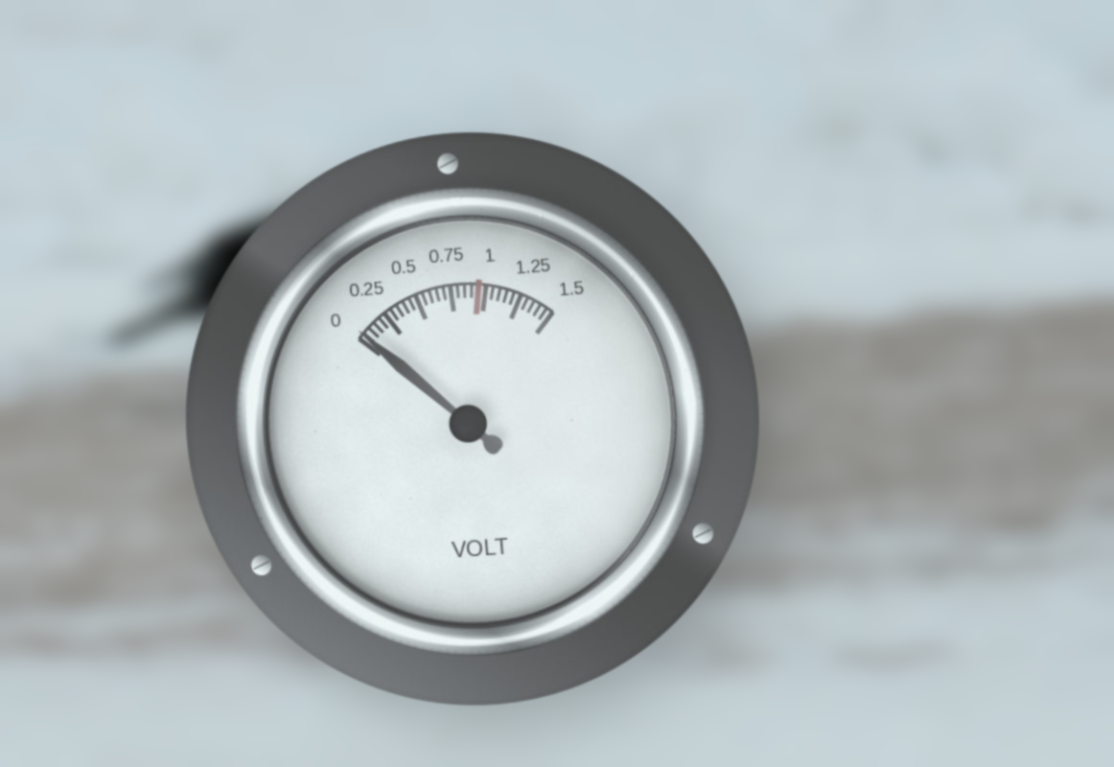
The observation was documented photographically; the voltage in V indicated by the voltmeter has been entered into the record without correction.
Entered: 0.05 V
